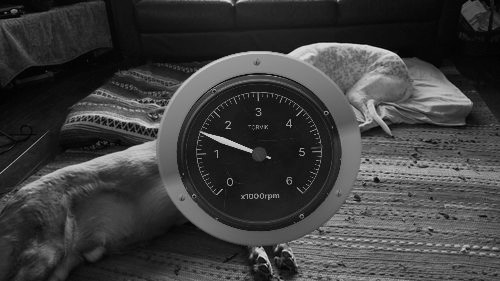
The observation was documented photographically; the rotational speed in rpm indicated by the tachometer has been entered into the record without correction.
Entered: 1500 rpm
